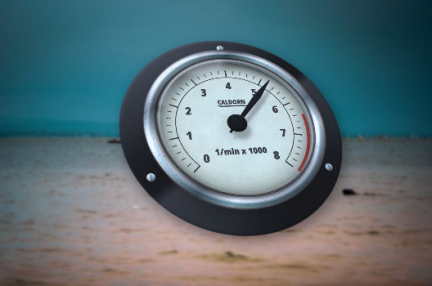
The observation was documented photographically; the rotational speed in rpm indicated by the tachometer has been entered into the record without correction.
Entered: 5200 rpm
